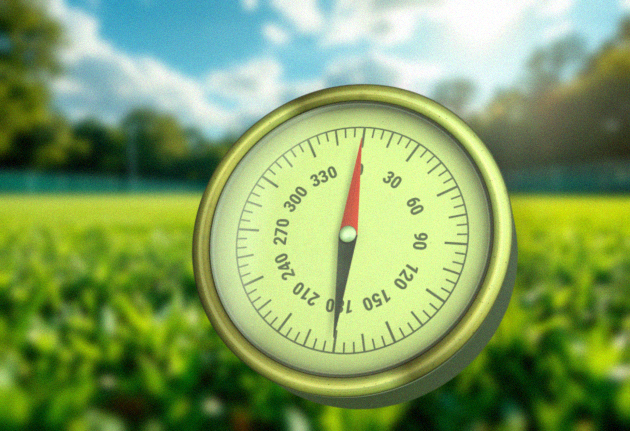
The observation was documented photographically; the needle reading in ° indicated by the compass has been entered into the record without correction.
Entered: 0 °
